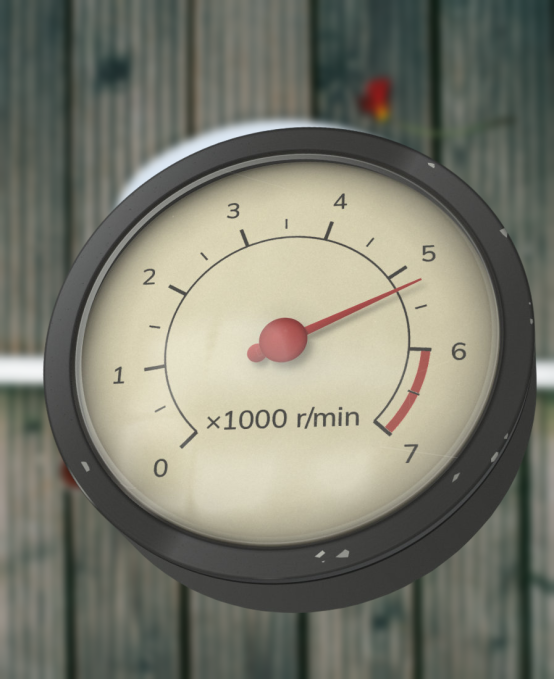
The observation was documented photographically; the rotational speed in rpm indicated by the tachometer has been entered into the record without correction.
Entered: 5250 rpm
